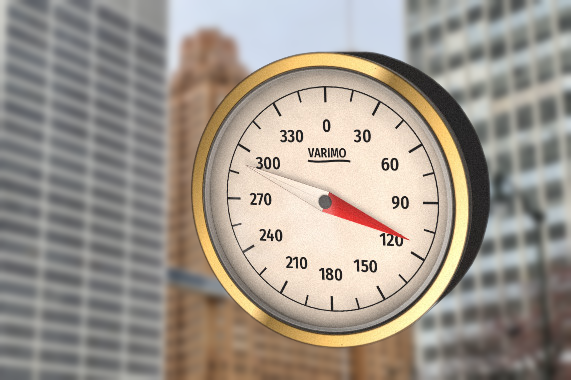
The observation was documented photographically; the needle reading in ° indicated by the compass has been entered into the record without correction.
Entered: 112.5 °
